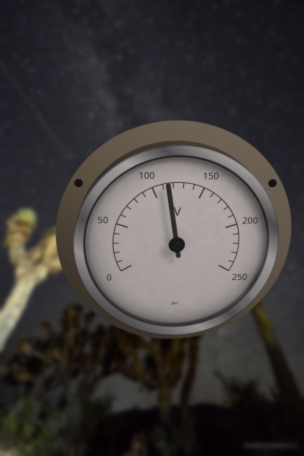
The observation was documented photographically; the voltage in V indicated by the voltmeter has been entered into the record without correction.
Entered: 115 V
